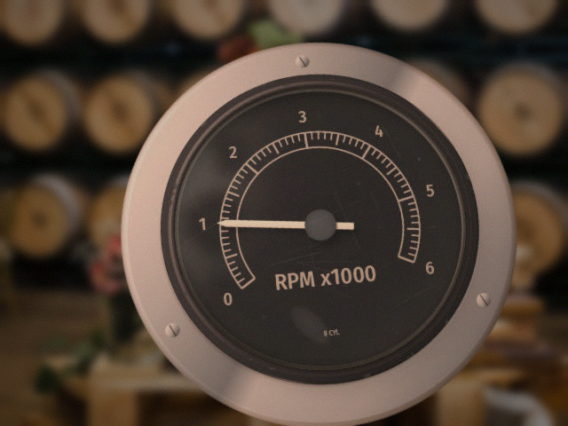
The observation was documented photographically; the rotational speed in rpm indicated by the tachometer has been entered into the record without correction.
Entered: 1000 rpm
